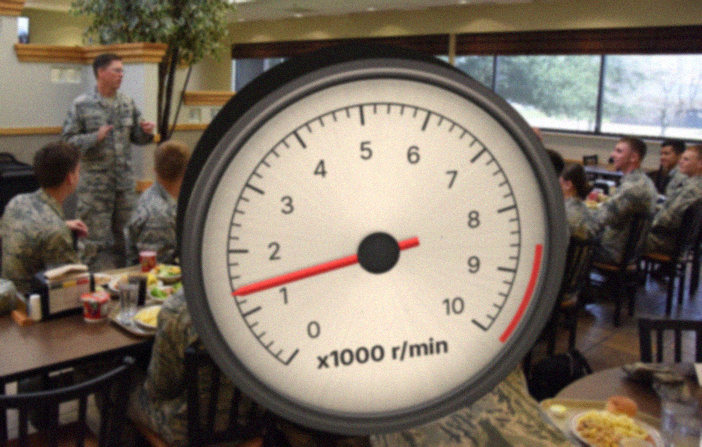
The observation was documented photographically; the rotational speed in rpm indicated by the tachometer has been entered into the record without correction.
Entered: 1400 rpm
